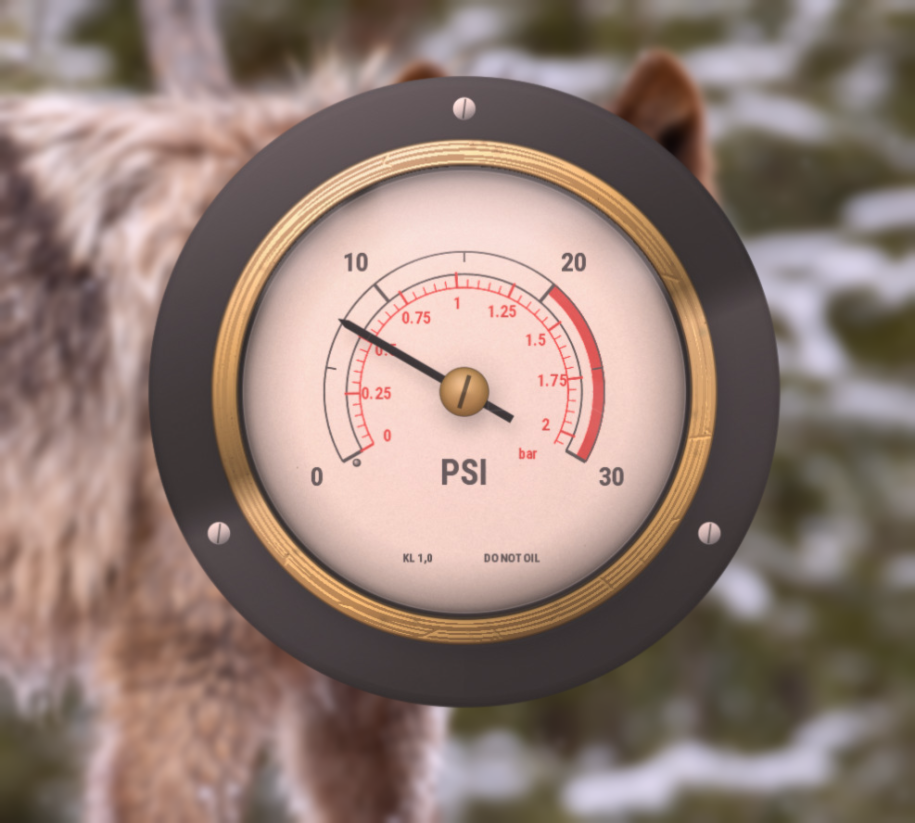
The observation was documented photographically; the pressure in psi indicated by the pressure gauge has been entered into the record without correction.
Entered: 7.5 psi
